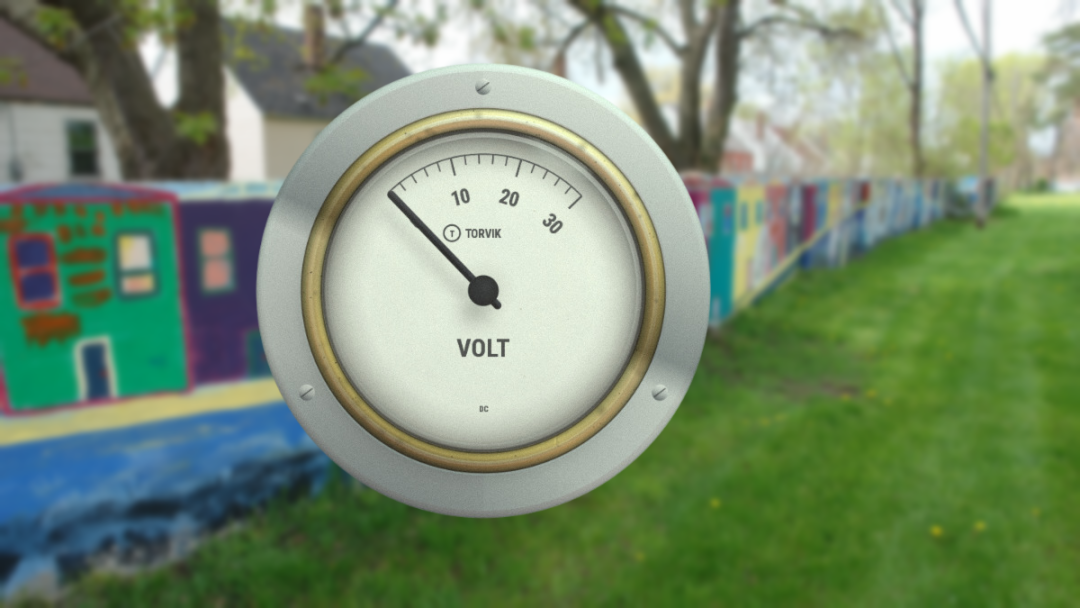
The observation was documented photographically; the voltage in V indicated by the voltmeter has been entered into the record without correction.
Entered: 0 V
